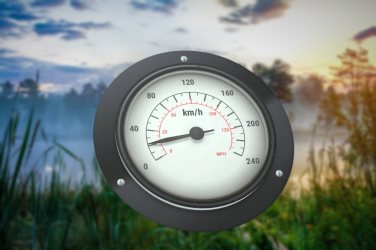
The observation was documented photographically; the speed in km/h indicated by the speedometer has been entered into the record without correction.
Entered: 20 km/h
